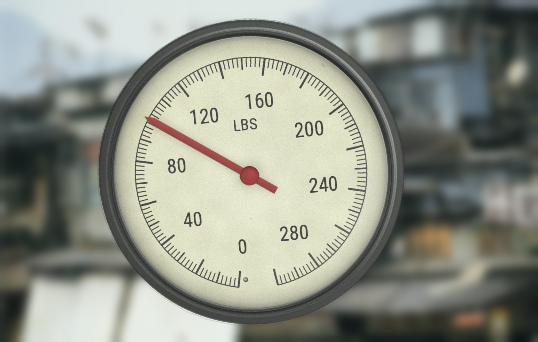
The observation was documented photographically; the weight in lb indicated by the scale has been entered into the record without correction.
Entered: 100 lb
